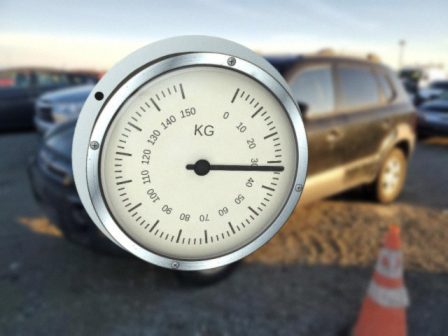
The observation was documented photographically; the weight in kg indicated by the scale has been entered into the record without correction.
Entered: 32 kg
